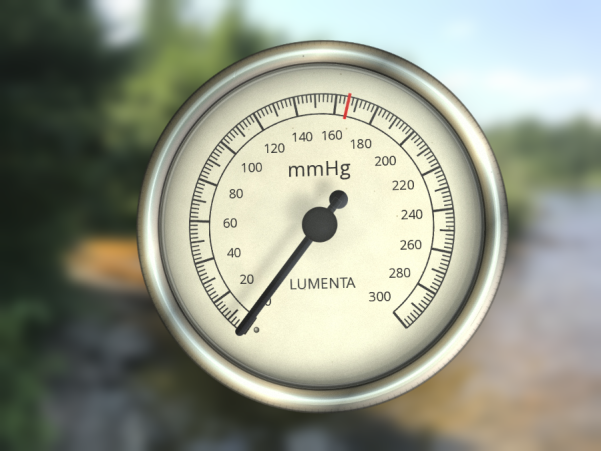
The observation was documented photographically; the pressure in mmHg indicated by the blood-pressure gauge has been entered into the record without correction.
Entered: 2 mmHg
